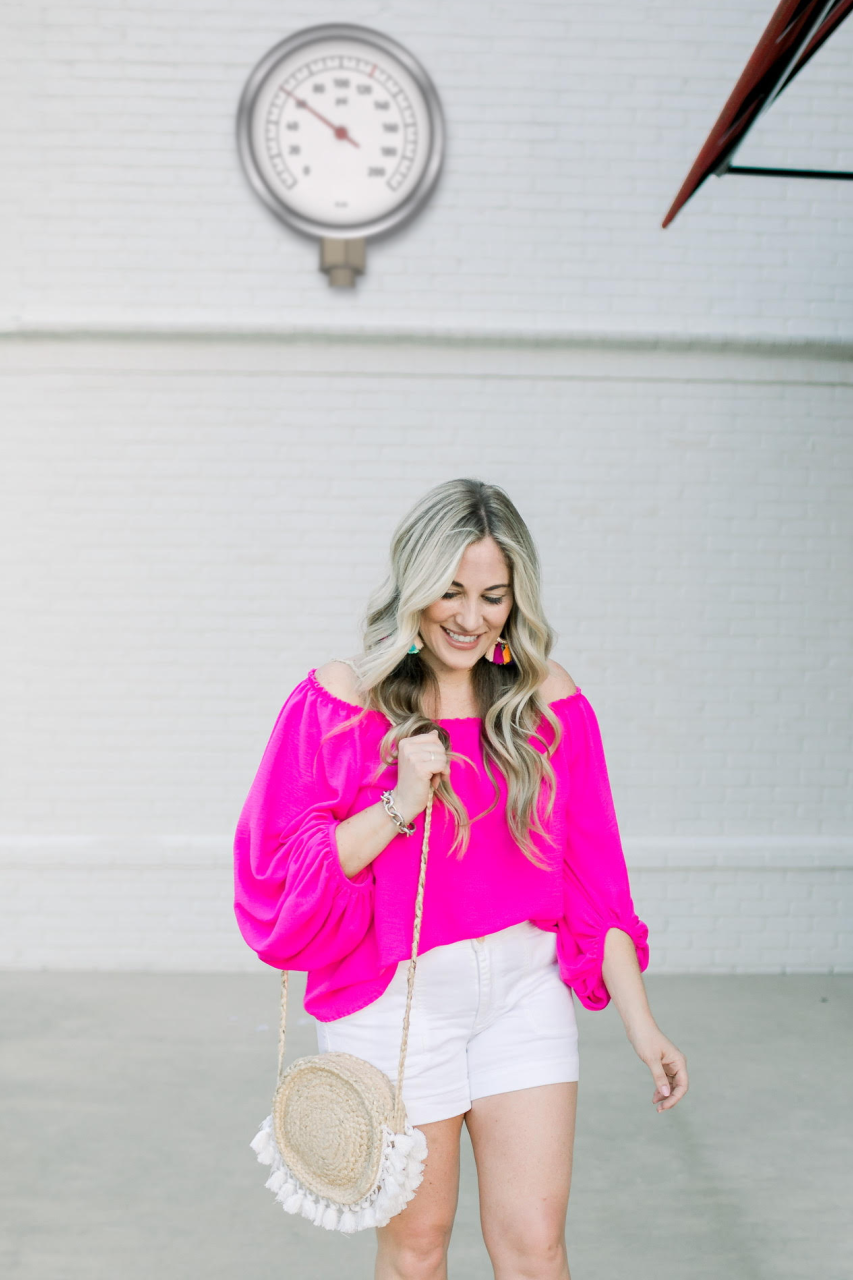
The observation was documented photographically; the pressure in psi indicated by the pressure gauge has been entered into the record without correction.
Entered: 60 psi
